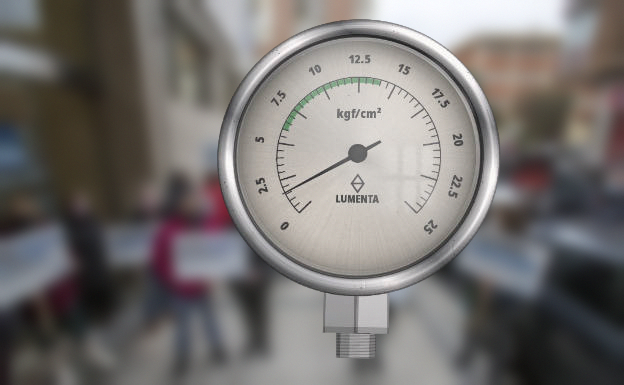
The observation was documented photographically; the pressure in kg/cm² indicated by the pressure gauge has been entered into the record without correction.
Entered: 1.5 kg/cm²
